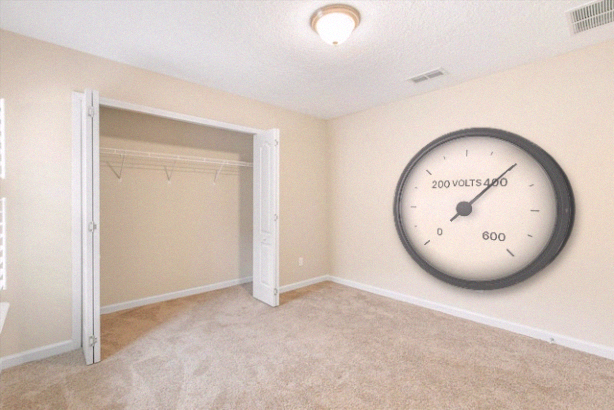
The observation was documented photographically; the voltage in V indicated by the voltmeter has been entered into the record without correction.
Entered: 400 V
